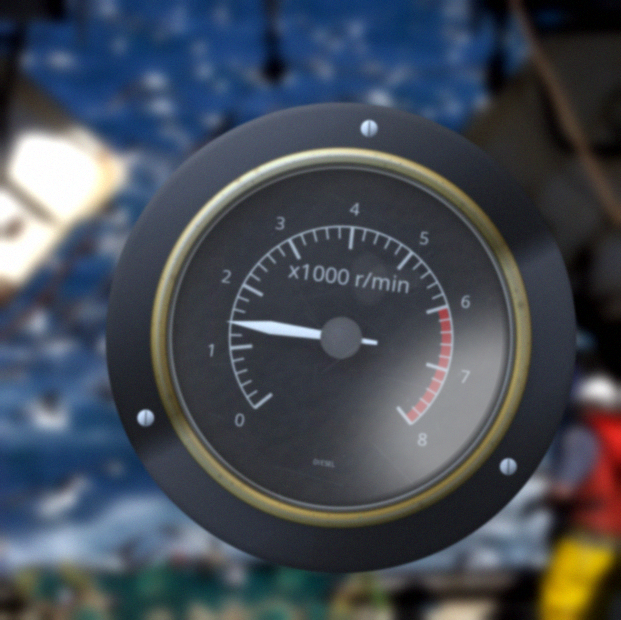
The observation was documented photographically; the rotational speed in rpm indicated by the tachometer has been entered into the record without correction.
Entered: 1400 rpm
